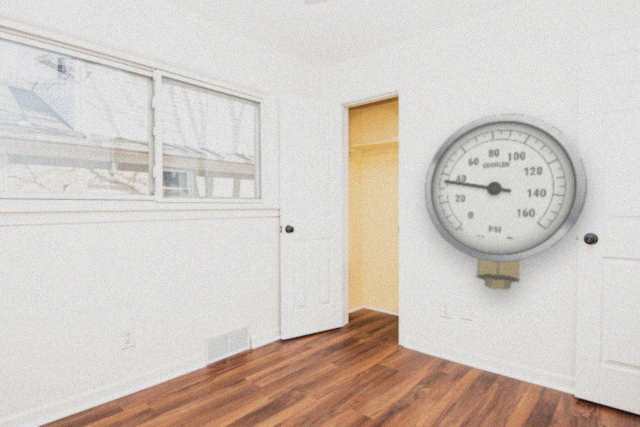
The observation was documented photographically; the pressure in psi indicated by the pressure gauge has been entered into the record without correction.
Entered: 35 psi
